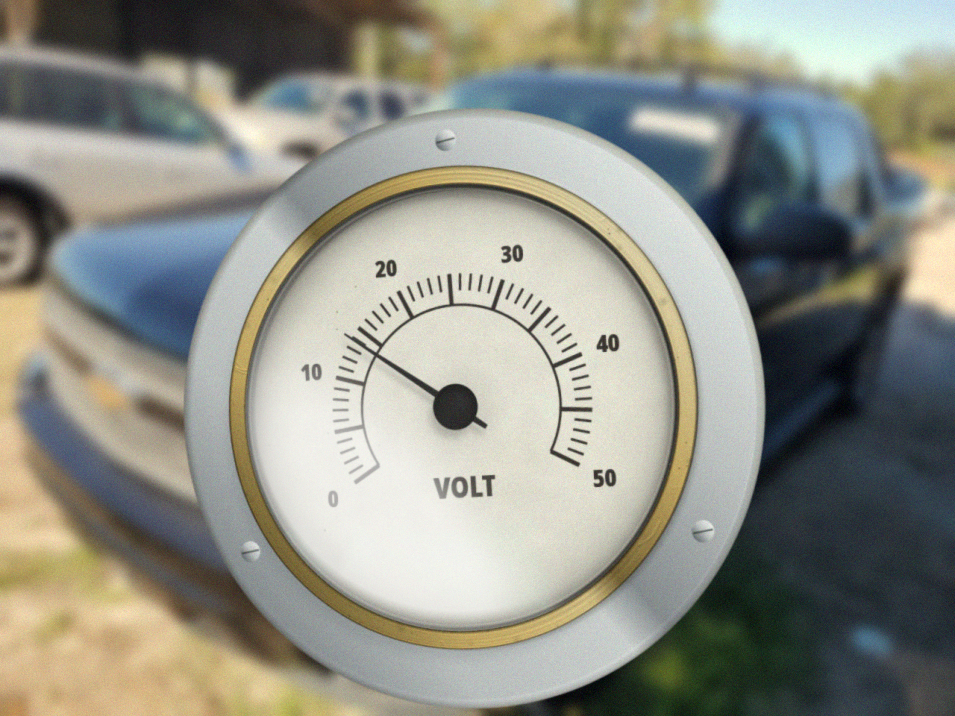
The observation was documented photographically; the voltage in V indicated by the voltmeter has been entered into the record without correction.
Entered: 14 V
